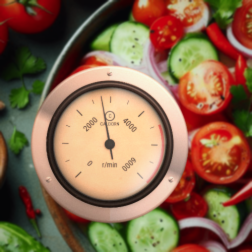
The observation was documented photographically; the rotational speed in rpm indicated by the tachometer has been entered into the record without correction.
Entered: 2750 rpm
